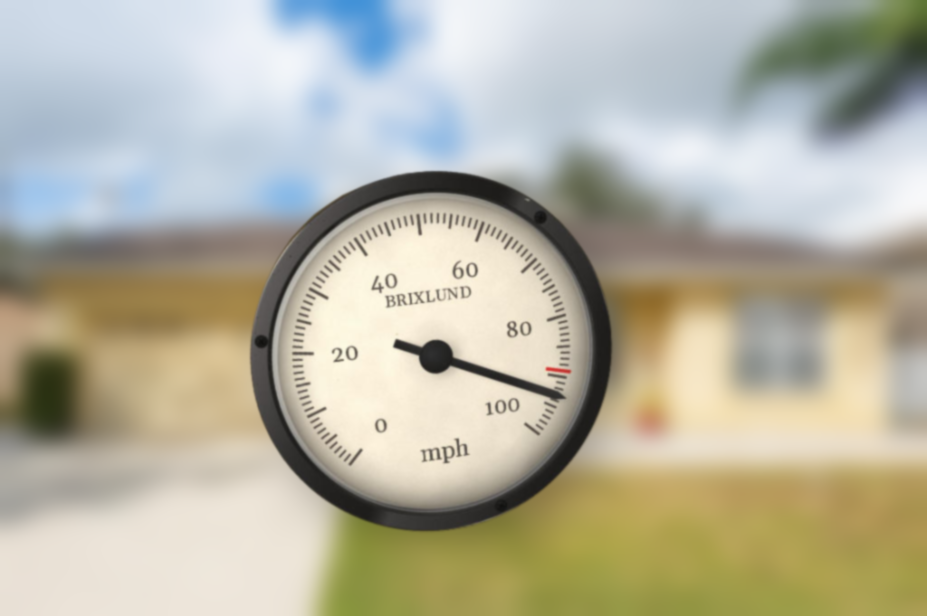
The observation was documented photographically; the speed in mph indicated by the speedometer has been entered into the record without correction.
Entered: 93 mph
